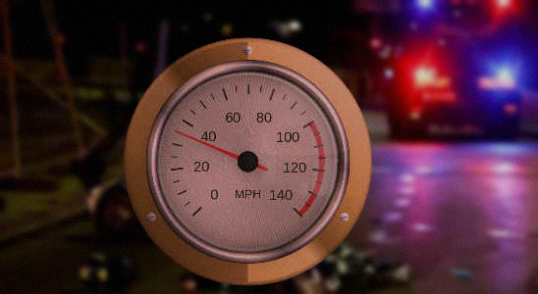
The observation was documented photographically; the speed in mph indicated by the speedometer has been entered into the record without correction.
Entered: 35 mph
